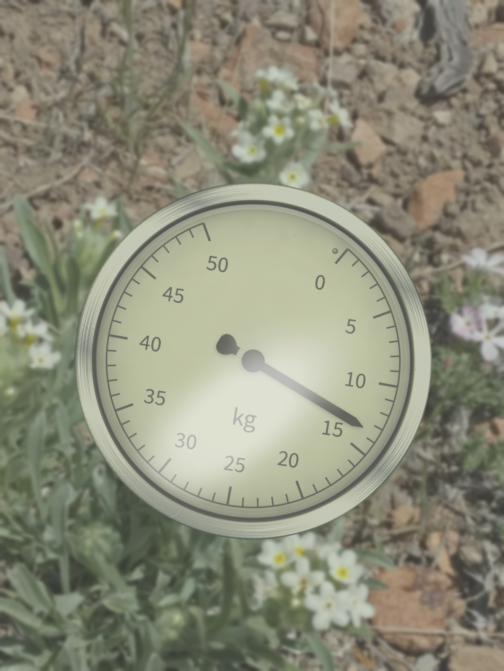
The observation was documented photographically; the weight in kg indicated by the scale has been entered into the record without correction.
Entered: 13.5 kg
